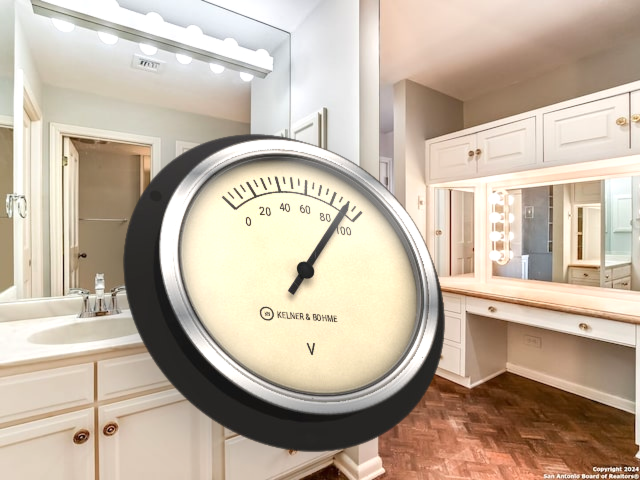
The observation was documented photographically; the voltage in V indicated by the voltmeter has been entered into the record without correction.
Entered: 90 V
